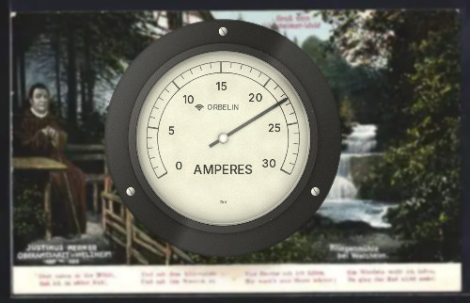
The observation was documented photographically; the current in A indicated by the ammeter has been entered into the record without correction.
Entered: 22.5 A
